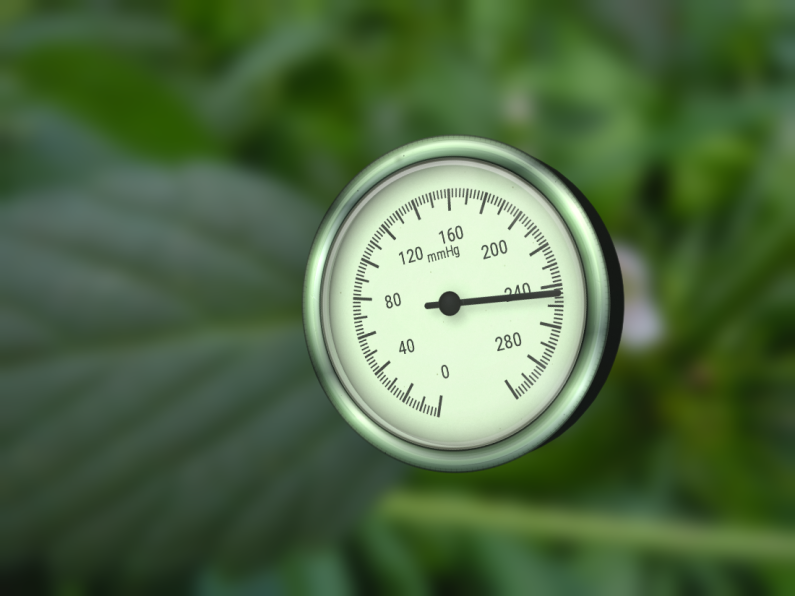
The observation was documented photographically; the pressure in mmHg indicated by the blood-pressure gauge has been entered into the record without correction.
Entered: 244 mmHg
